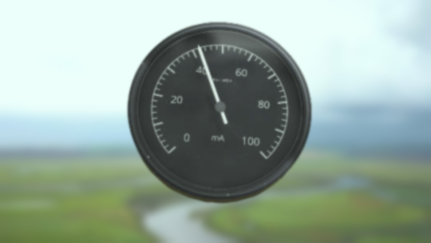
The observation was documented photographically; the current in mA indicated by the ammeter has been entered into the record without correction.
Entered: 42 mA
